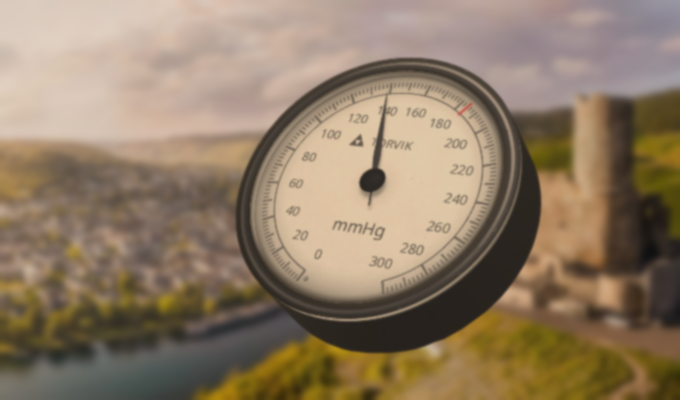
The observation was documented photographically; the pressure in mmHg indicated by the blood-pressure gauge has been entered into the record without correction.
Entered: 140 mmHg
